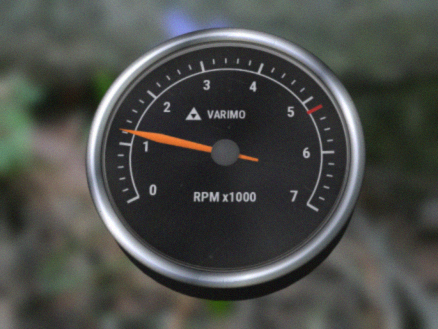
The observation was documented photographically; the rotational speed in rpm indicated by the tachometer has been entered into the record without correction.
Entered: 1200 rpm
